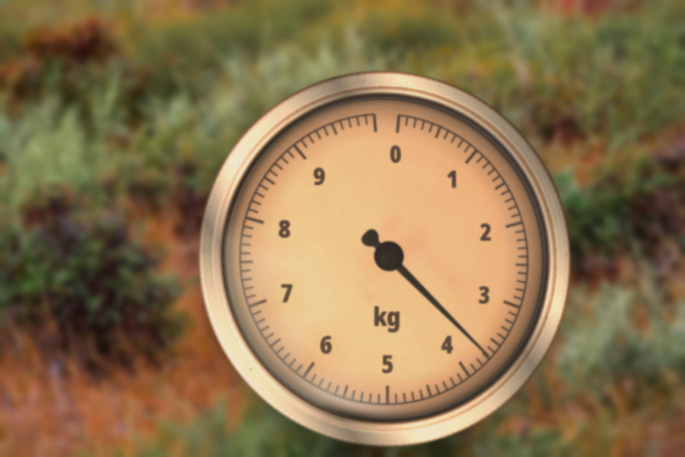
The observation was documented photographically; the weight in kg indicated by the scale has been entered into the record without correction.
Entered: 3.7 kg
